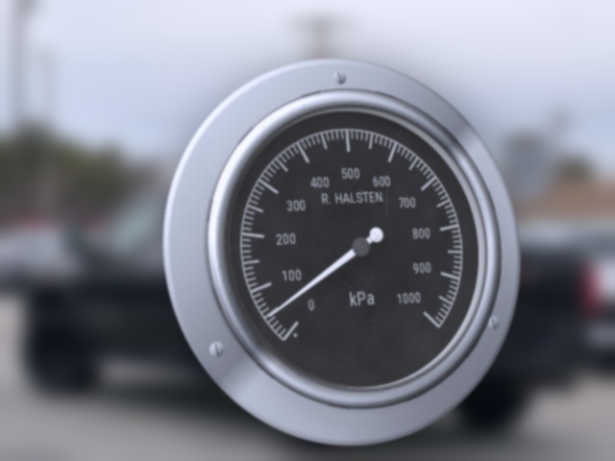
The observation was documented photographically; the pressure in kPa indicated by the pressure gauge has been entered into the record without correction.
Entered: 50 kPa
